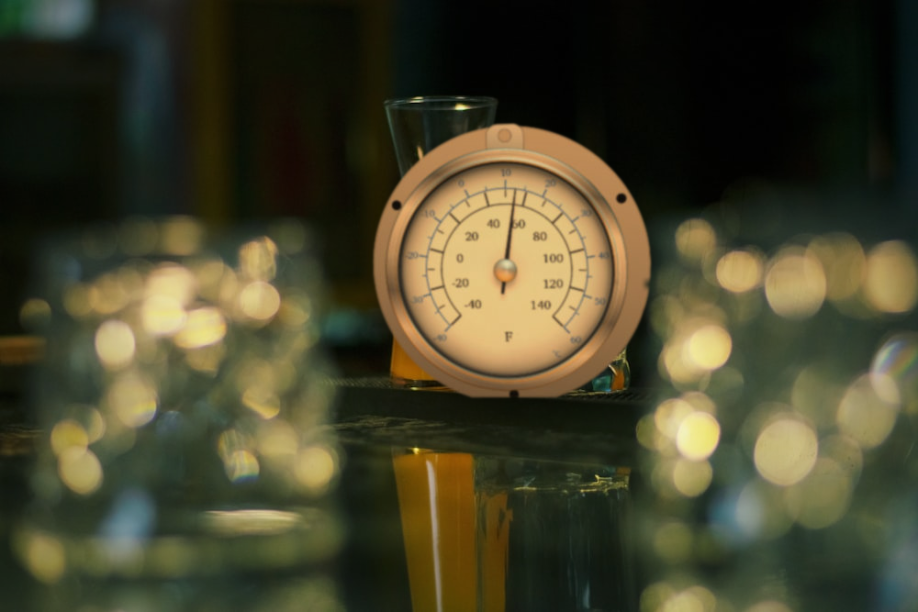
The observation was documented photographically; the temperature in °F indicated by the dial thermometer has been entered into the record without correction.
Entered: 55 °F
